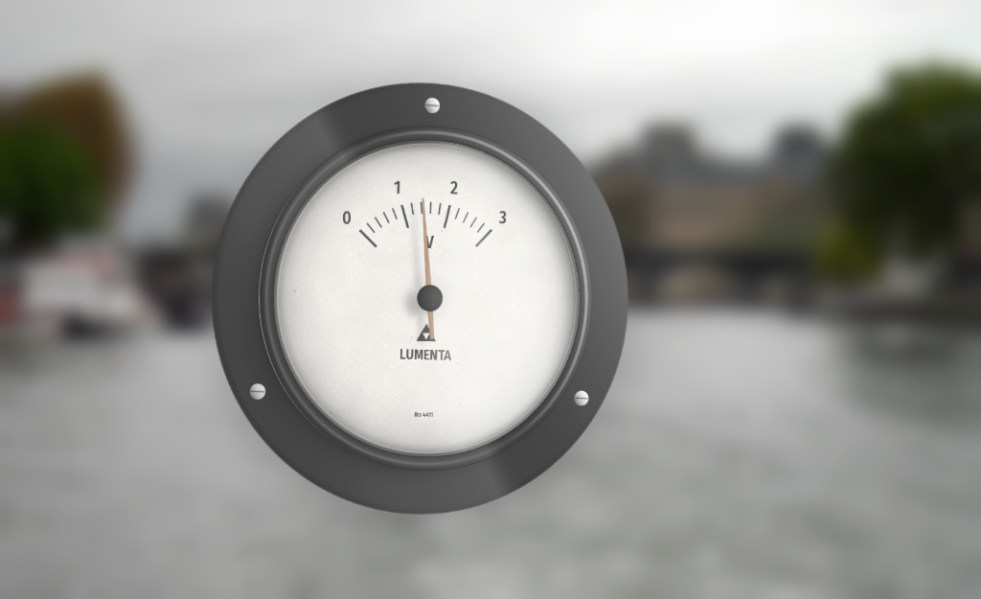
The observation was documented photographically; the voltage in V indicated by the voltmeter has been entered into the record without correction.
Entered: 1.4 V
